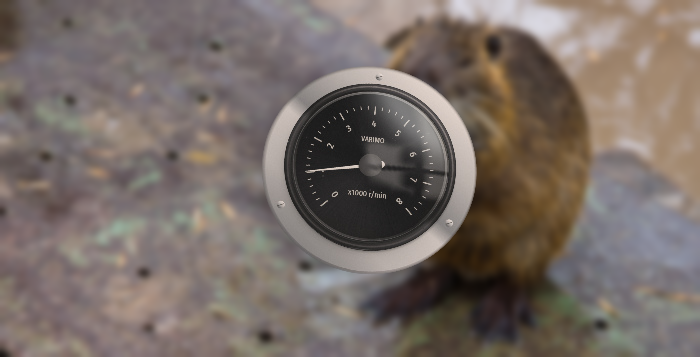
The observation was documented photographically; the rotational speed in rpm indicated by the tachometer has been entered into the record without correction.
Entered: 1000 rpm
